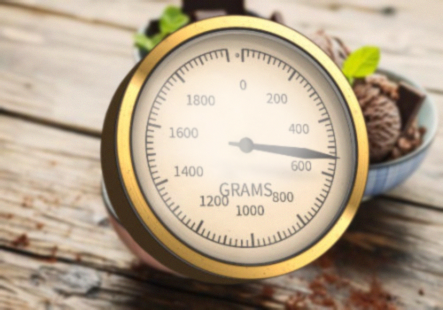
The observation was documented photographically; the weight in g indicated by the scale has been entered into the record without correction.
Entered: 540 g
